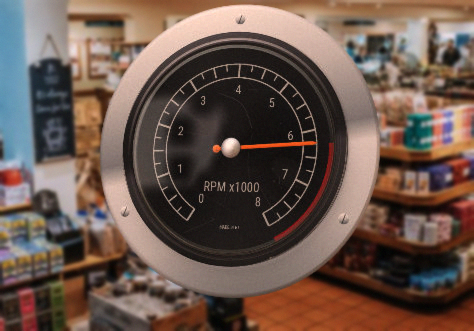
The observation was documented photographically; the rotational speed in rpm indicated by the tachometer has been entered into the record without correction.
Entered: 6250 rpm
